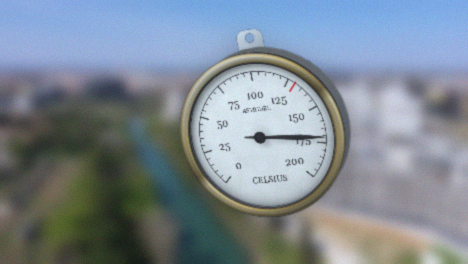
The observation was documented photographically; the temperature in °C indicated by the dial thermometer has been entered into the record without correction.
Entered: 170 °C
